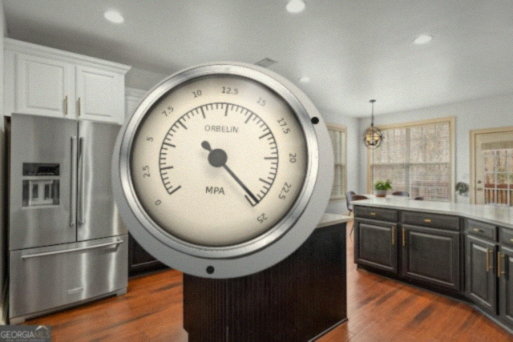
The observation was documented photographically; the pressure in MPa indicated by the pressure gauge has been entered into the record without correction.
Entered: 24.5 MPa
